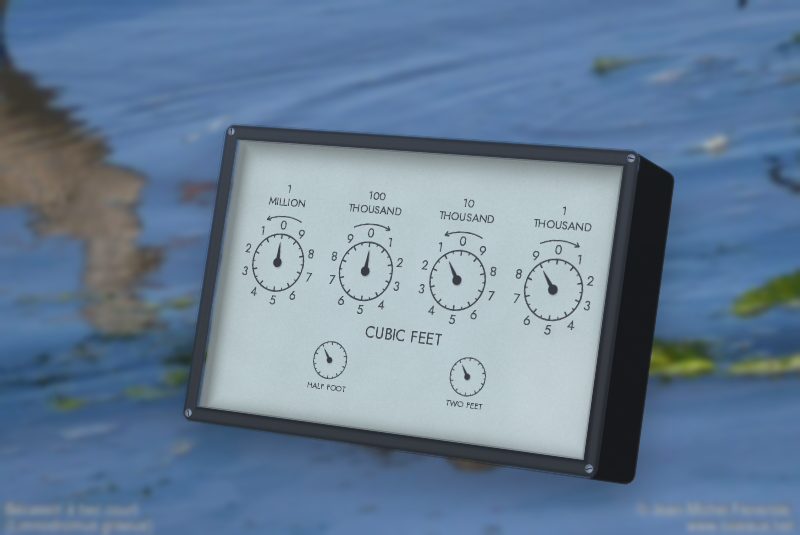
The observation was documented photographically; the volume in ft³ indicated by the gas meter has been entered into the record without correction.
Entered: 900 ft³
